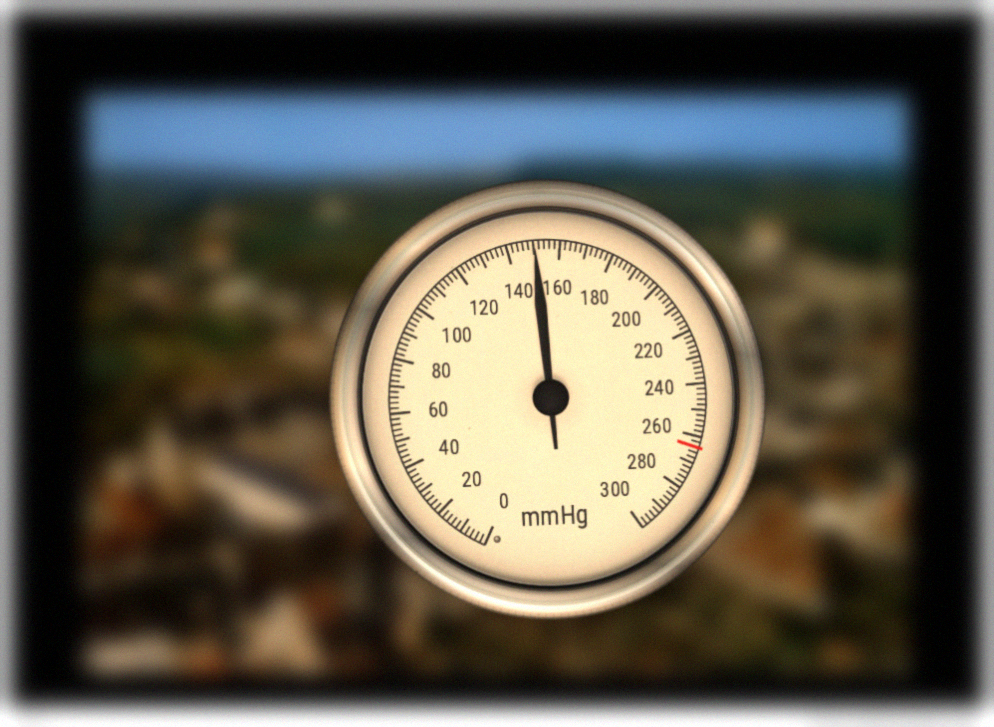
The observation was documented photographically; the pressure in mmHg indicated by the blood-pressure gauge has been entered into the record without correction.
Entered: 150 mmHg
